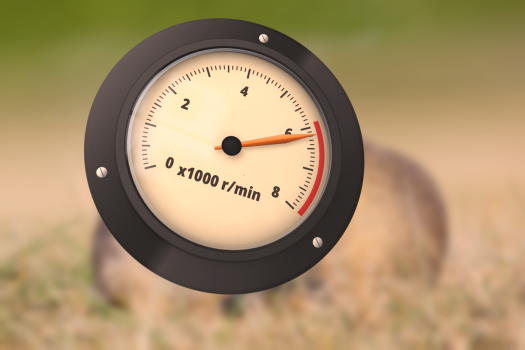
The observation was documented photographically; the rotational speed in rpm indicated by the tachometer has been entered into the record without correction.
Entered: 6200 rpm
